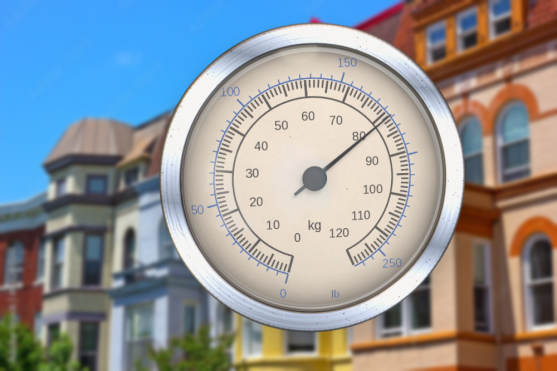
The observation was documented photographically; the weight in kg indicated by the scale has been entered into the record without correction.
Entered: 81 kg
